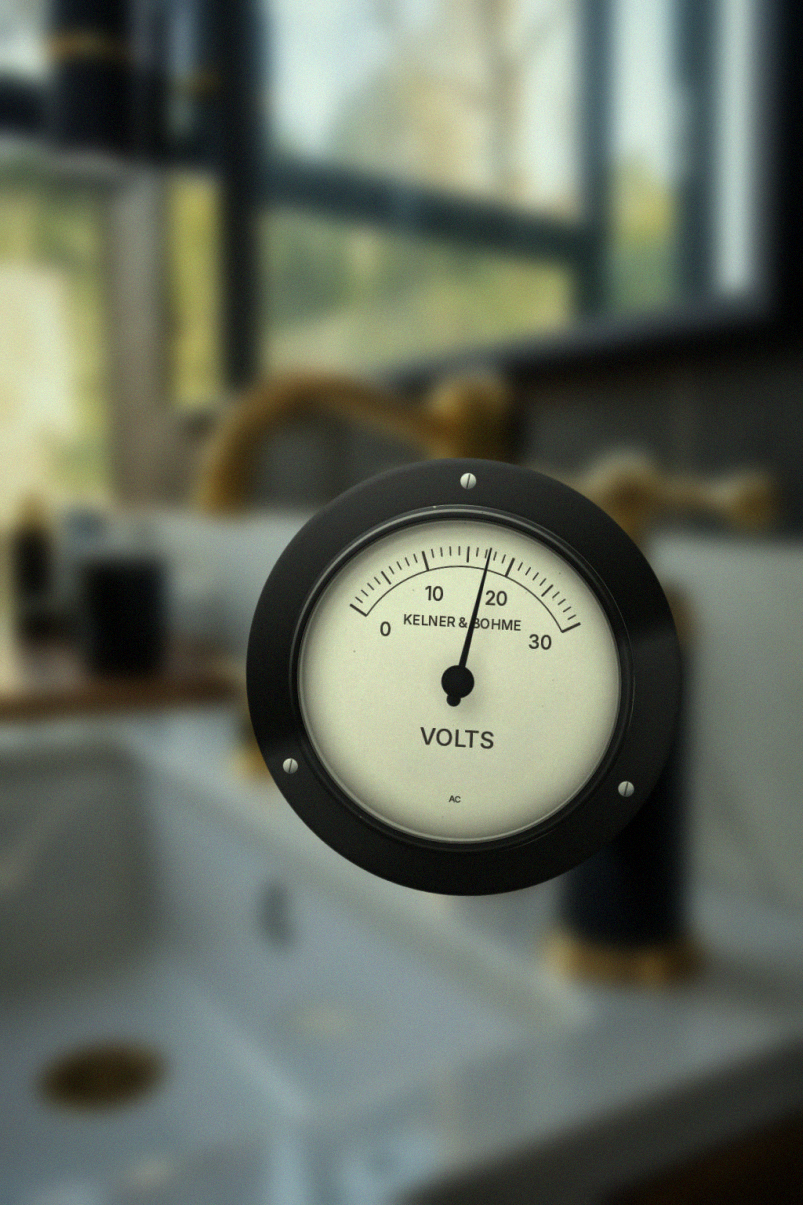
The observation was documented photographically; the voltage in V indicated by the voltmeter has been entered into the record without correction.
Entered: 17.5 V
